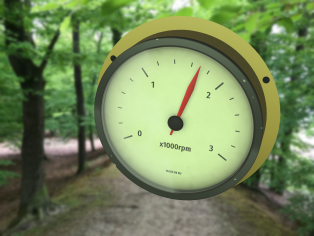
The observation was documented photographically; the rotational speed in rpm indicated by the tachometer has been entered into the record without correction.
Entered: 1700 rpm
